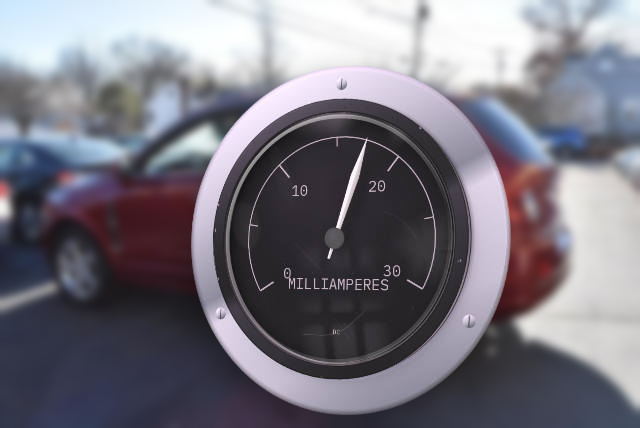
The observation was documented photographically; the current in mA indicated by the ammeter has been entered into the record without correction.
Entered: 17.5 mA
